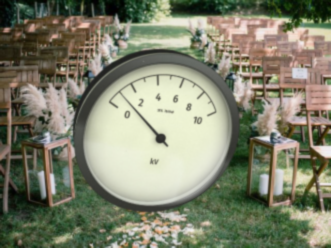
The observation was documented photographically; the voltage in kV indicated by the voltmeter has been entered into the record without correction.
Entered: 1 kV
